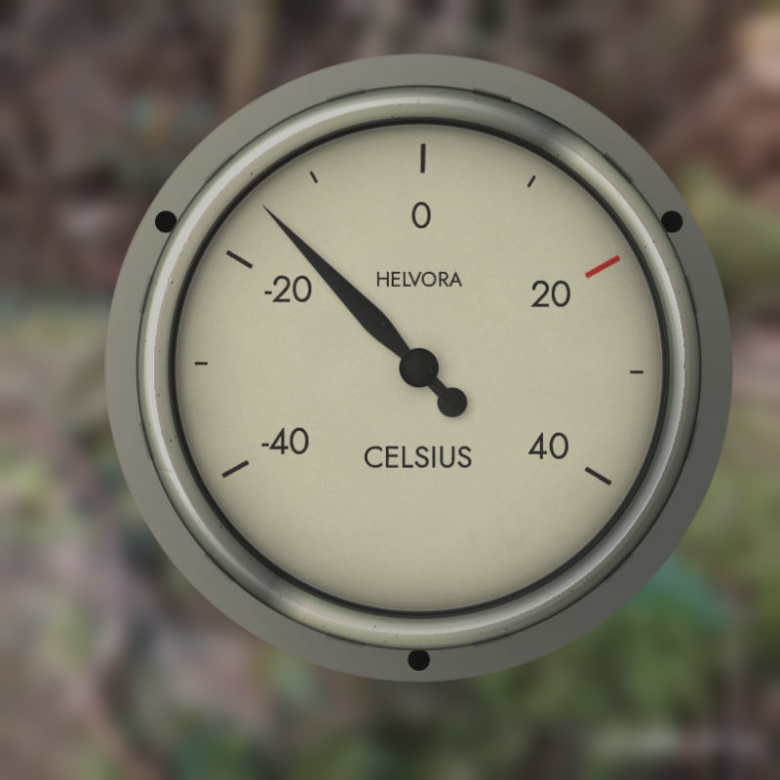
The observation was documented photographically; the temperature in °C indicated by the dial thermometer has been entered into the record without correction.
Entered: -15 °C
